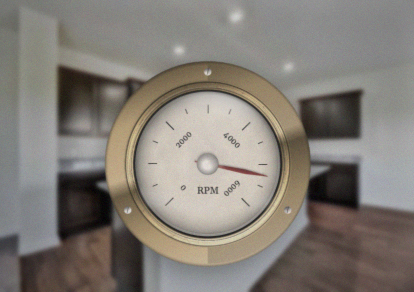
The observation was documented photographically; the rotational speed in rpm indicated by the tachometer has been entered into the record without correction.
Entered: 5250 rpm
